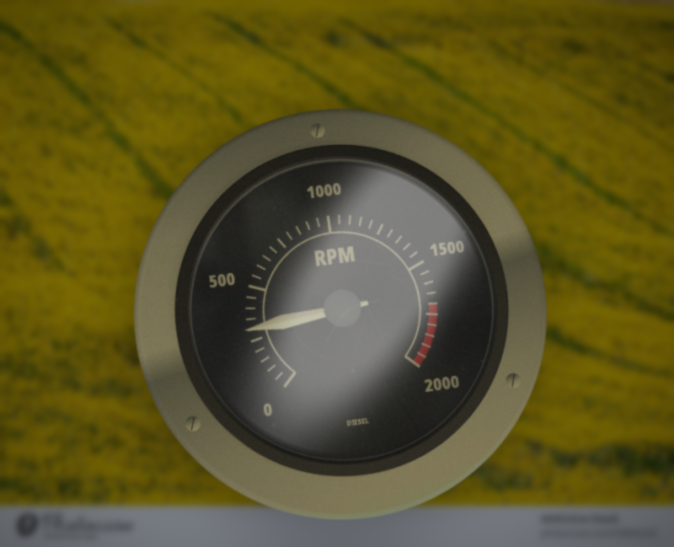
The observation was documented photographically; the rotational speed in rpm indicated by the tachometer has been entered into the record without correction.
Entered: 300 rpm
